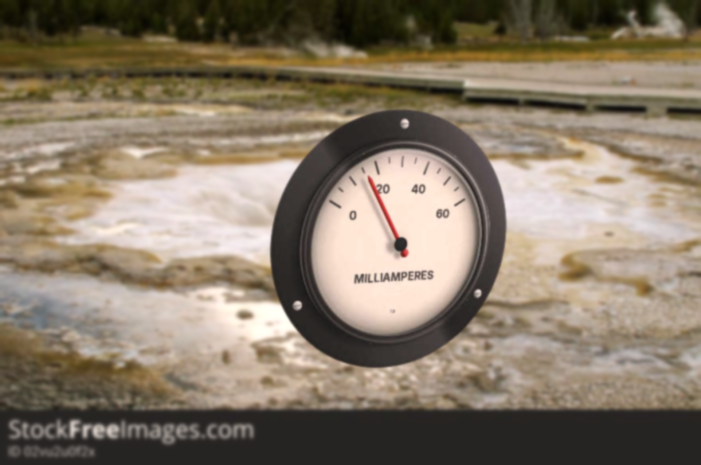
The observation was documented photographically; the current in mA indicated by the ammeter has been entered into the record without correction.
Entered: 15 mA
